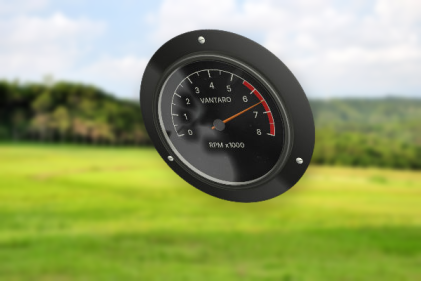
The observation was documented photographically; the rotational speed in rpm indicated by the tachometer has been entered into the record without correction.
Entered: 6500 rpm
